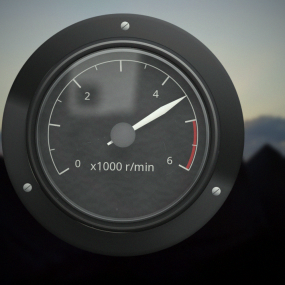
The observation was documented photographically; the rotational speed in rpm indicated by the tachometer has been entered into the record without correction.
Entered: 4500 rpm
